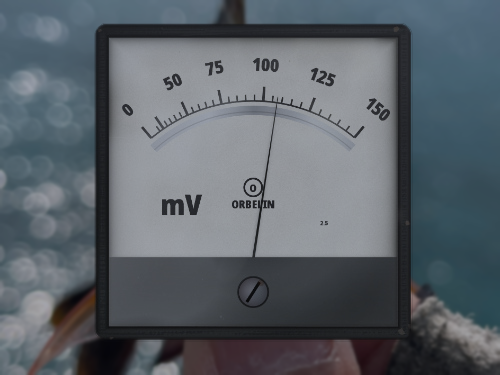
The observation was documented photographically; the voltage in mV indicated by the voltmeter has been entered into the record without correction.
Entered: 107.5 mV
